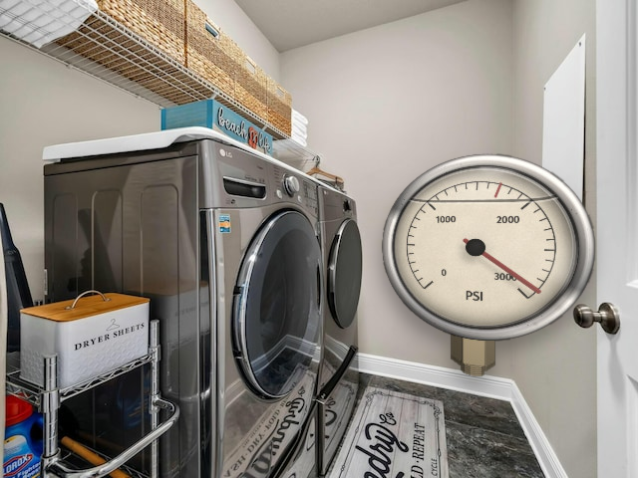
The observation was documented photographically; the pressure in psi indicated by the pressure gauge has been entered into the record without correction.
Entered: 2900 psi
